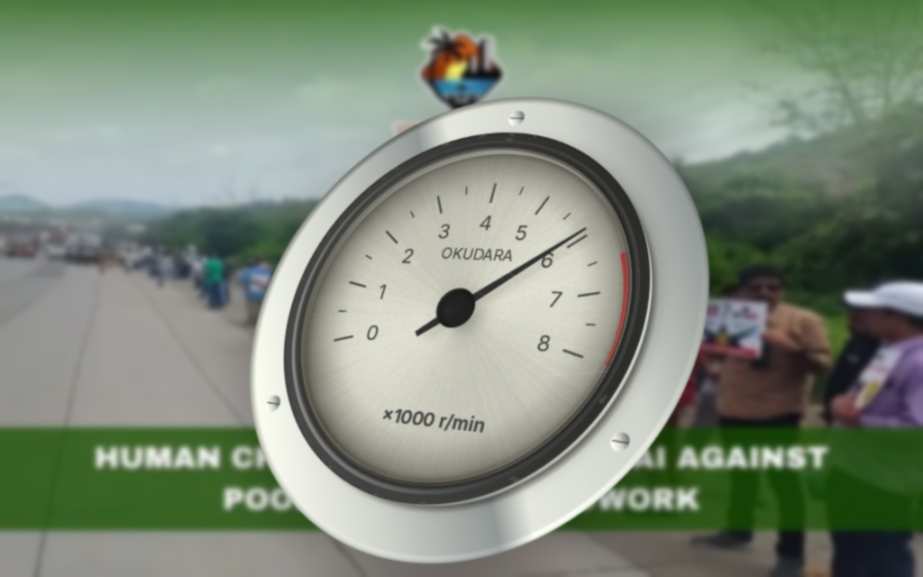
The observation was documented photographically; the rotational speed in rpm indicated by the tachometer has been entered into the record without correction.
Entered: 6000 rpm
